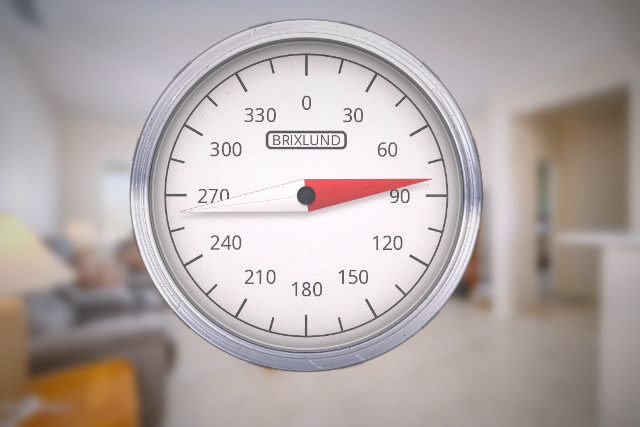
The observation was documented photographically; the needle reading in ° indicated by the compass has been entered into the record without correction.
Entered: 82.5 °
